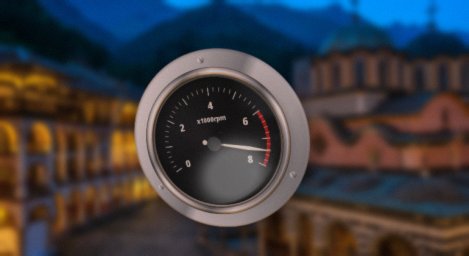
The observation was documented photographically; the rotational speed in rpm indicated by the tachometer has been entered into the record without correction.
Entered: 7400 rpm
